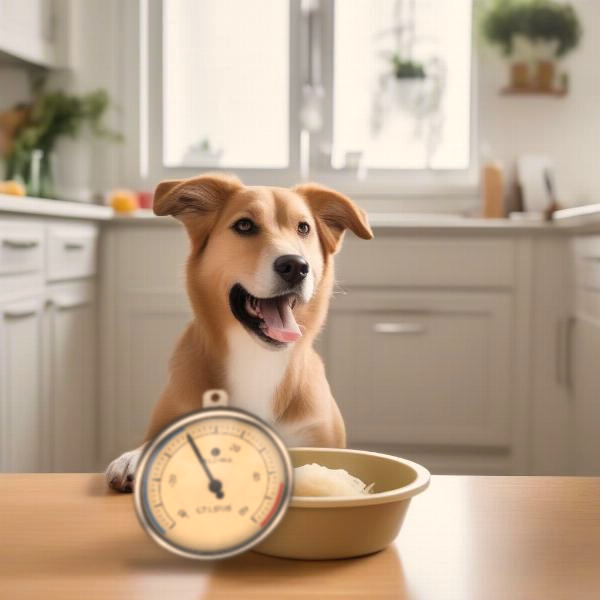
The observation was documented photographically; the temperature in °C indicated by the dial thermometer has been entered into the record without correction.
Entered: 0 °C
